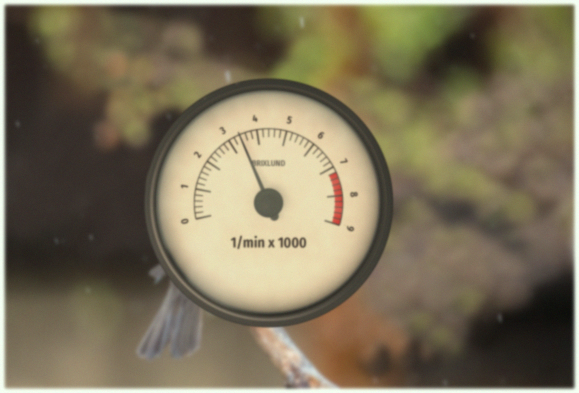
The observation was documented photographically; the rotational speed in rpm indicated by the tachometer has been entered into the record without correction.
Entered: 3400 rpm
